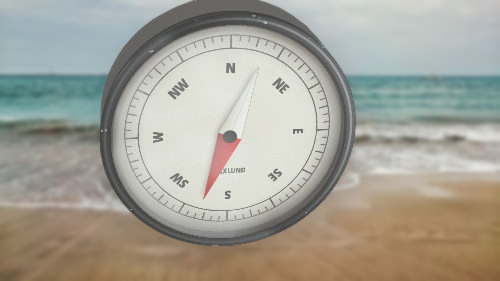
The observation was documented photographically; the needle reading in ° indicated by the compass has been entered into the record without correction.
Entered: 200 °
